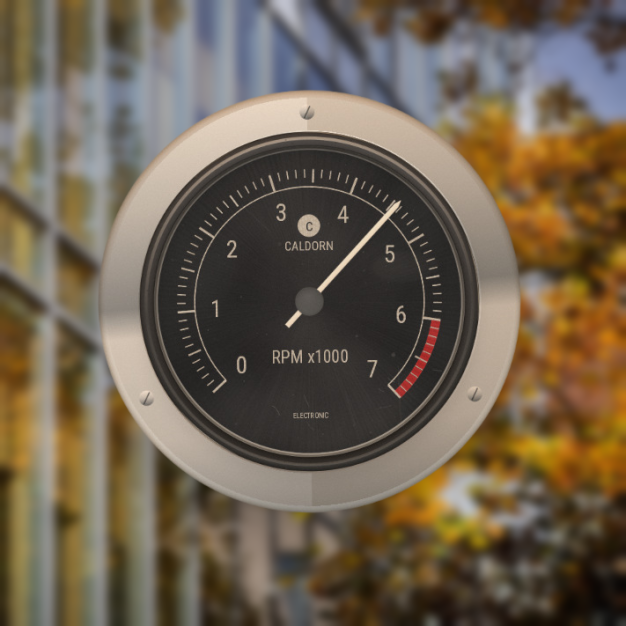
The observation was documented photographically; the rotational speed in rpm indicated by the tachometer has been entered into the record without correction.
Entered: 4550 rpm
